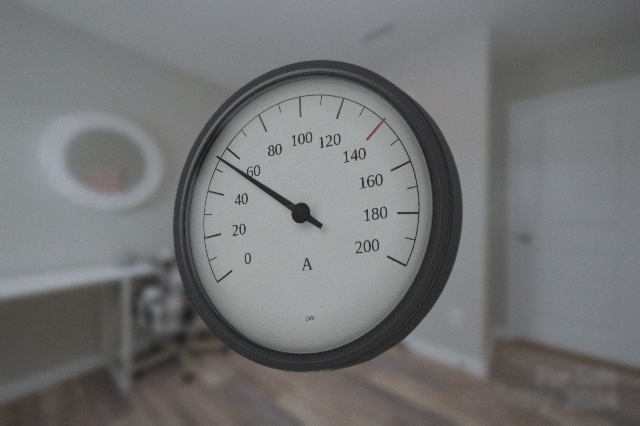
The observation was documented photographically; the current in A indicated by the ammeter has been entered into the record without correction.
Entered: 55 A
